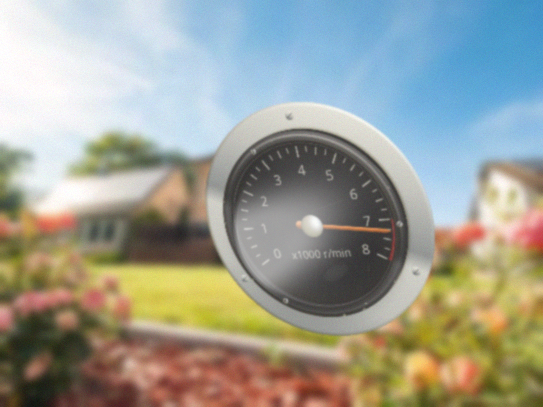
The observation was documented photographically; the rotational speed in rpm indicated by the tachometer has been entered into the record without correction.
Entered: 7250 rpm
